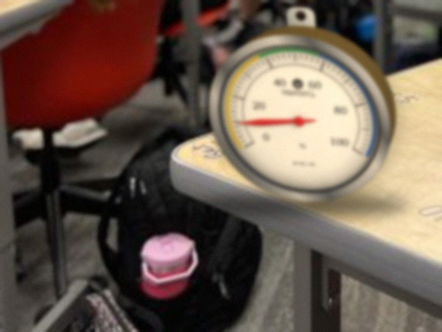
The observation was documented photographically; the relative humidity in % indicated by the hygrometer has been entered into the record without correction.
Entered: 10 %
